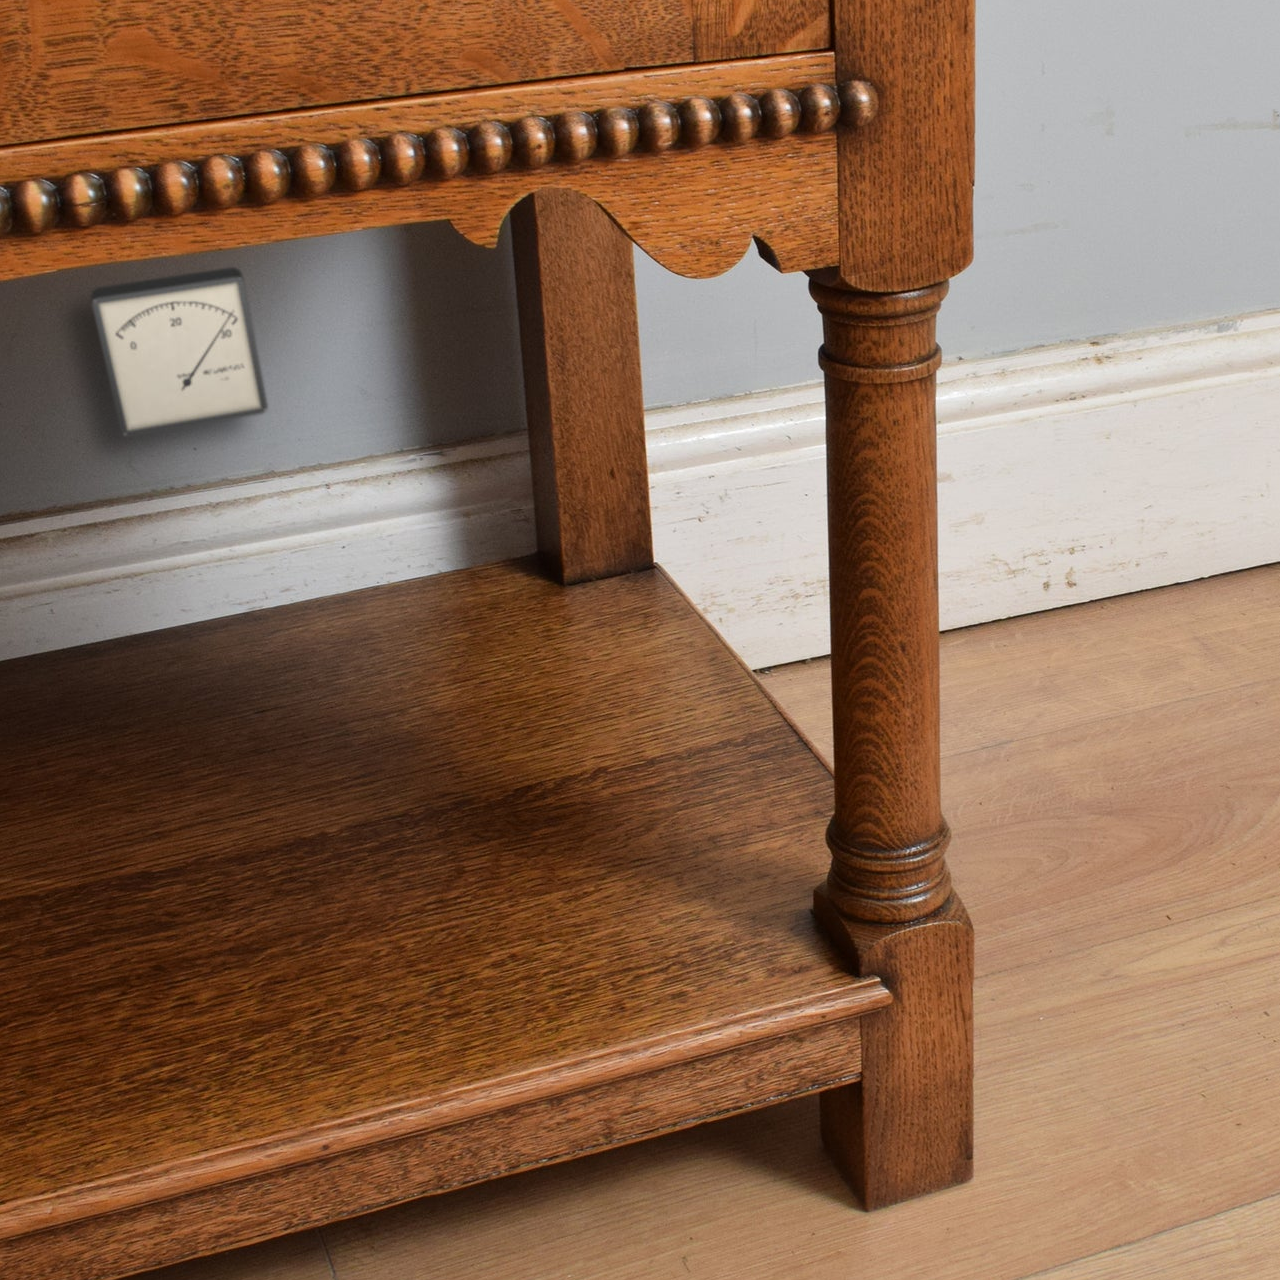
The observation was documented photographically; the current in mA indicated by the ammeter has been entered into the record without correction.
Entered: 29 mA
